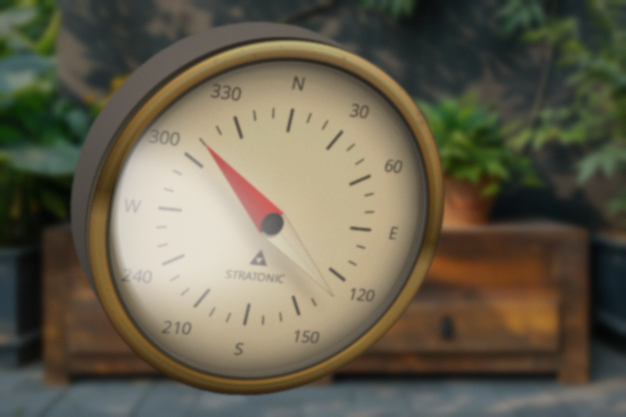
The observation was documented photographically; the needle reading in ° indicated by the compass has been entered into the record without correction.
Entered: 310 °
